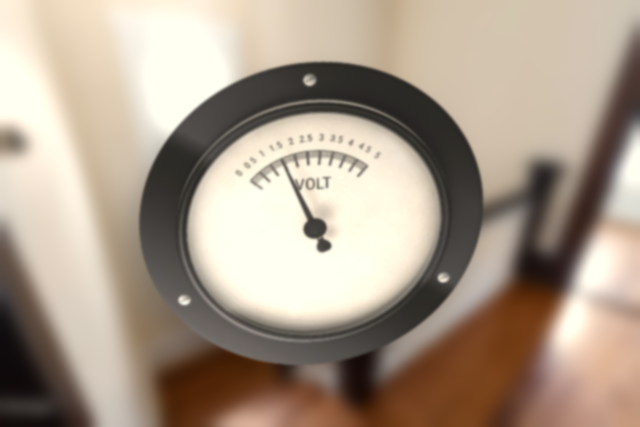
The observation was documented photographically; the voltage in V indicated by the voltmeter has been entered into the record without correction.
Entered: 1.5 V
